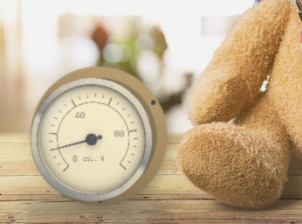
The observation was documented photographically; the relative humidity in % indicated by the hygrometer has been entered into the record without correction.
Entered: 12 %
